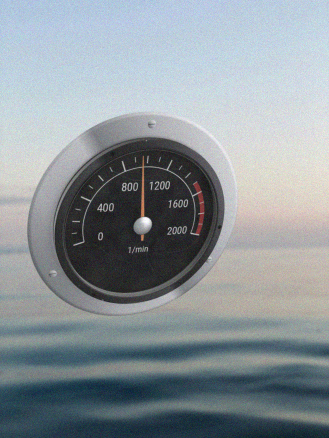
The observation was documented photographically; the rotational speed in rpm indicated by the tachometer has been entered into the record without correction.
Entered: 950 rpm
